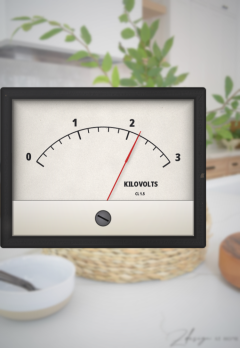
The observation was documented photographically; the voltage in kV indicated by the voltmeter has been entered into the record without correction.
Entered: 2.2 kV
